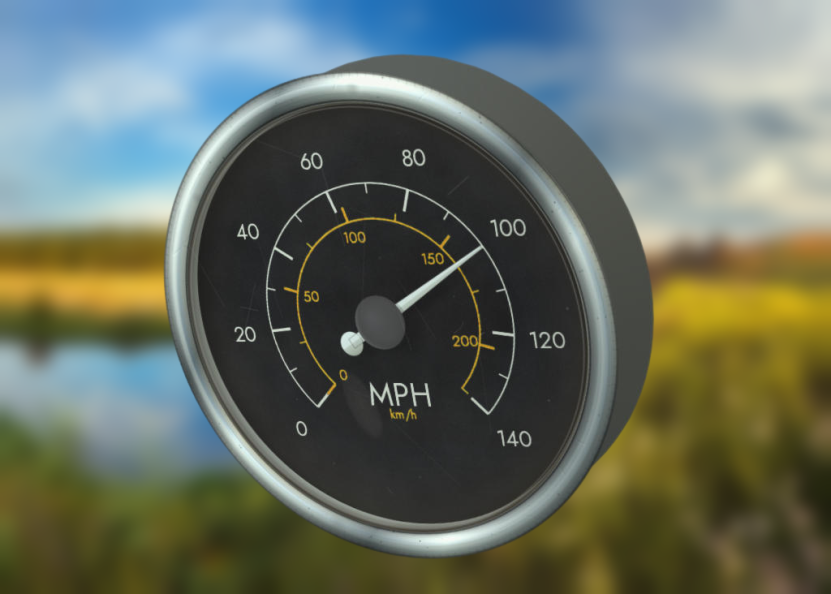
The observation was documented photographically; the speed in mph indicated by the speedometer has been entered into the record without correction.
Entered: 100 mph
